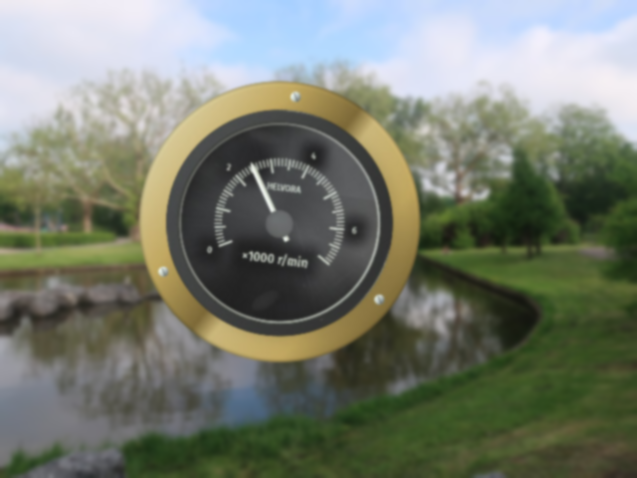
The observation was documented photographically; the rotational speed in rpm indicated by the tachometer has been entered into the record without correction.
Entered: 2500 rpm
